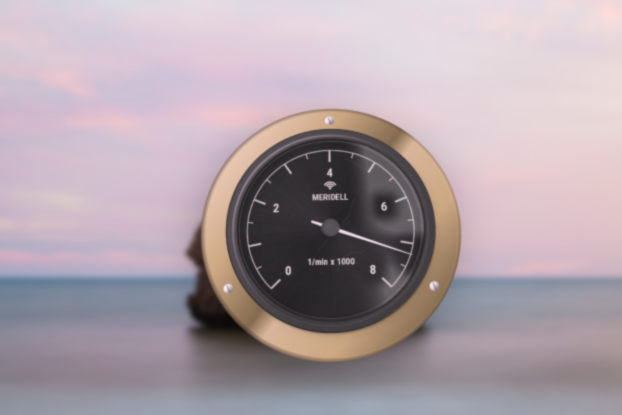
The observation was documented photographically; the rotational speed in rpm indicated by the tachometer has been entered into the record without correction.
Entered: 7250 rpm
